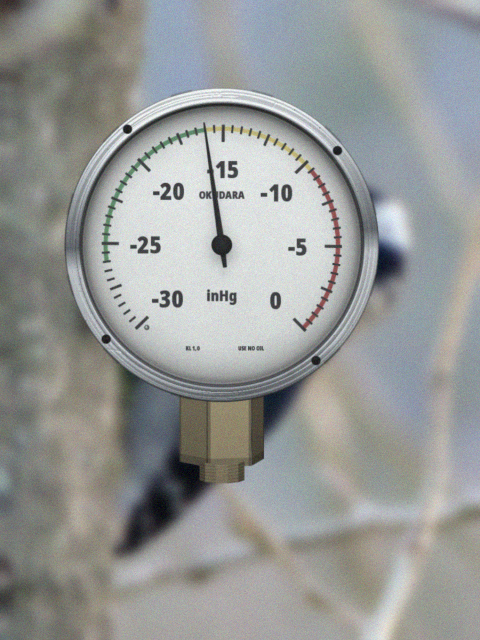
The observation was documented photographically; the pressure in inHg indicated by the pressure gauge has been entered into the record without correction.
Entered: -16 inHg
